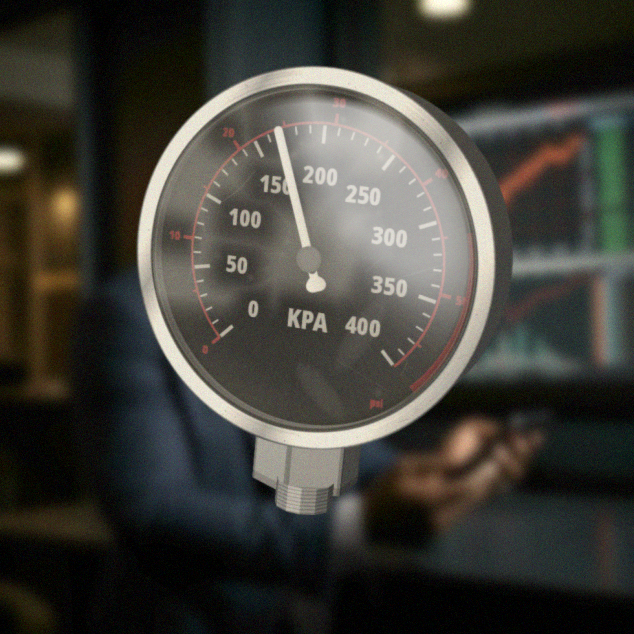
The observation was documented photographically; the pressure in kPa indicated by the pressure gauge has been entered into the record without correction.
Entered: 170 kPa
